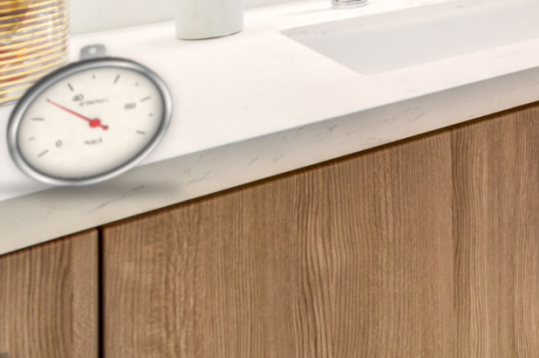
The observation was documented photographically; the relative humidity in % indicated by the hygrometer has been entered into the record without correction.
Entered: 30 %
